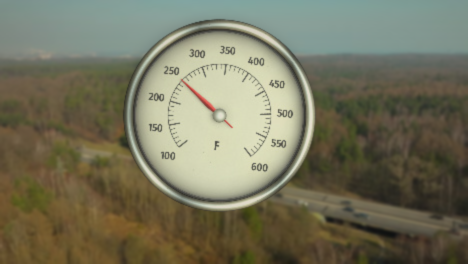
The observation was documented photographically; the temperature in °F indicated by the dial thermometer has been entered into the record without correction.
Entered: 250 °F
